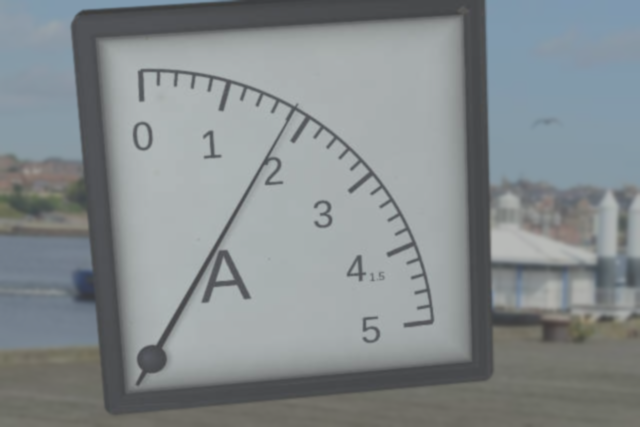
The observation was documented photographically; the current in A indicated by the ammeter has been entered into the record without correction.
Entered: 1.8 A
